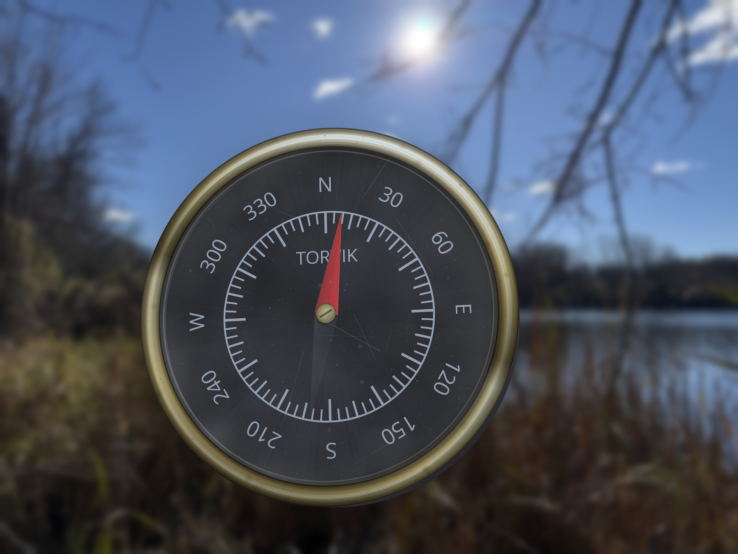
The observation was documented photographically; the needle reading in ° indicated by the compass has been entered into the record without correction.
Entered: 10 °
